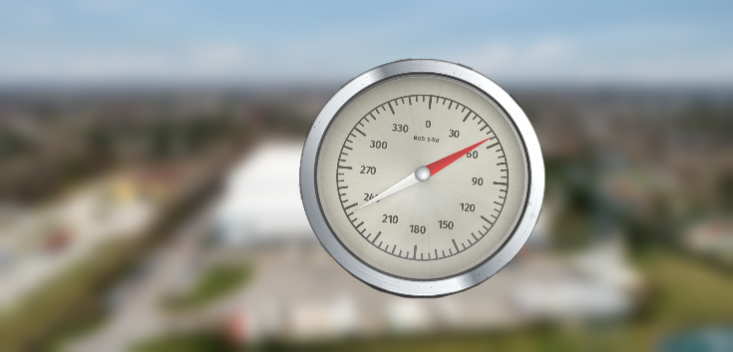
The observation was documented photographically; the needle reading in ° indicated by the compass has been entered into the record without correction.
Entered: 55 °
